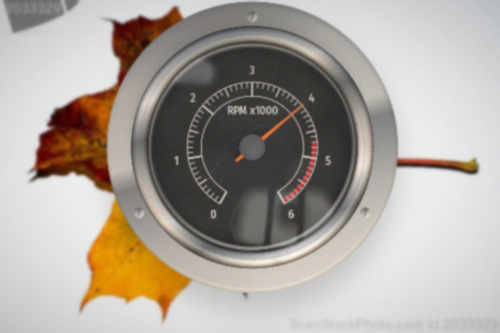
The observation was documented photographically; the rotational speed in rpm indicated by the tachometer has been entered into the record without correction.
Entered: 4000 rpm
